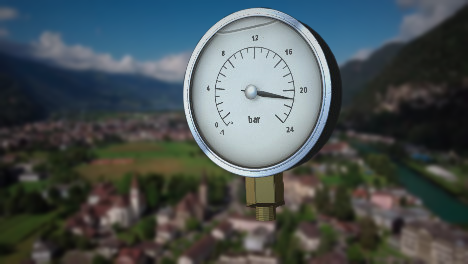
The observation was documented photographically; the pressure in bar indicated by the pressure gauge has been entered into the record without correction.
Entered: 21 bar
